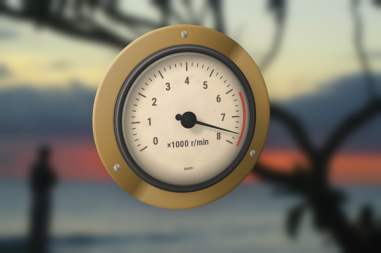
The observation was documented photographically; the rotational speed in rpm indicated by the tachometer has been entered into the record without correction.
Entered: 7600 rpm
